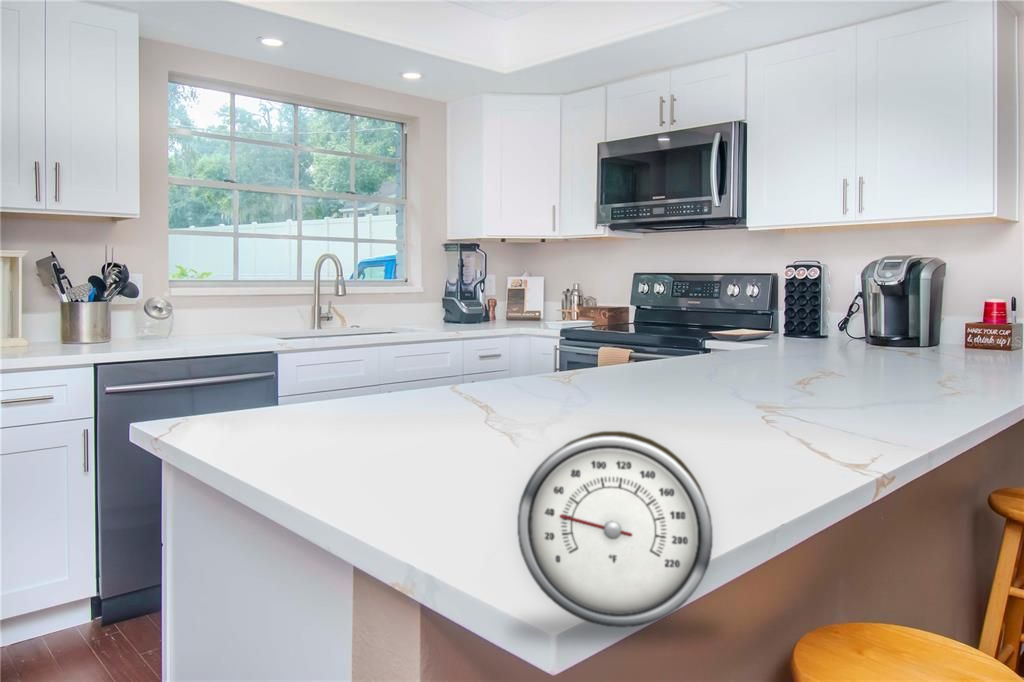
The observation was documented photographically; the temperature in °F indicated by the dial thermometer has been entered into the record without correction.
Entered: 40 °F
